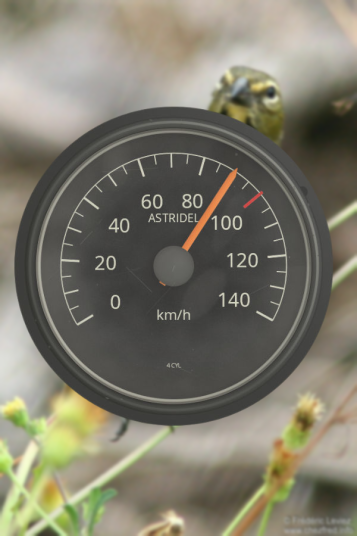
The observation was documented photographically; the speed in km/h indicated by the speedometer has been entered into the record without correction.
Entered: 90 km/h
